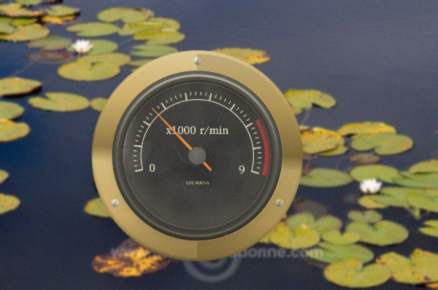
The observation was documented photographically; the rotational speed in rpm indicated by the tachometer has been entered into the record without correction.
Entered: 2600 rpm
